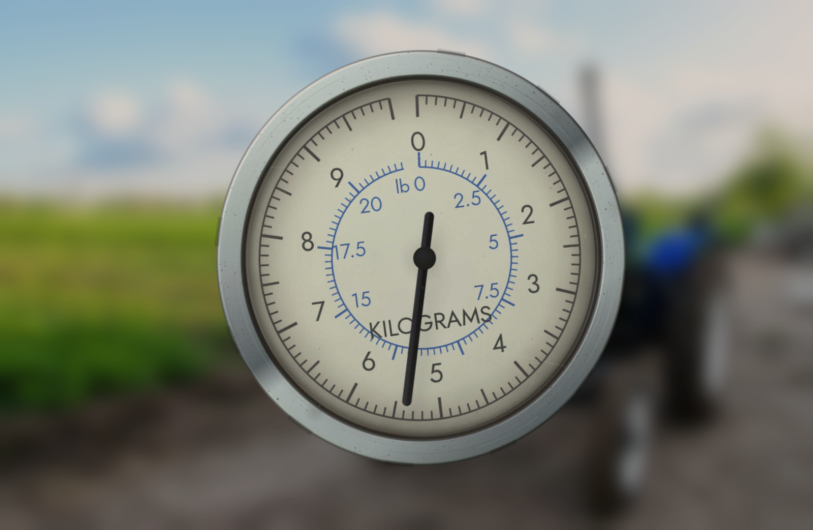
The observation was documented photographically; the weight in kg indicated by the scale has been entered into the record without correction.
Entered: 5.4 kg
